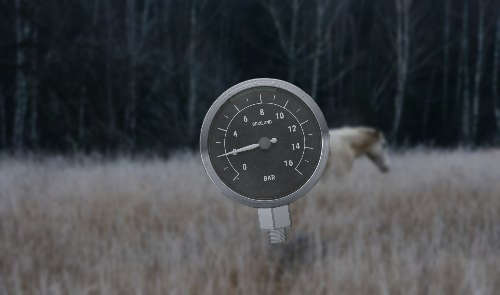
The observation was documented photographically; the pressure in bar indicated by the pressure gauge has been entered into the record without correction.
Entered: 2 bar
